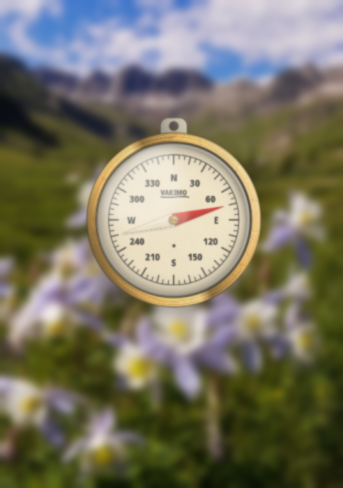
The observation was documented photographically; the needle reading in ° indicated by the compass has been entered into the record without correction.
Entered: 75 °
